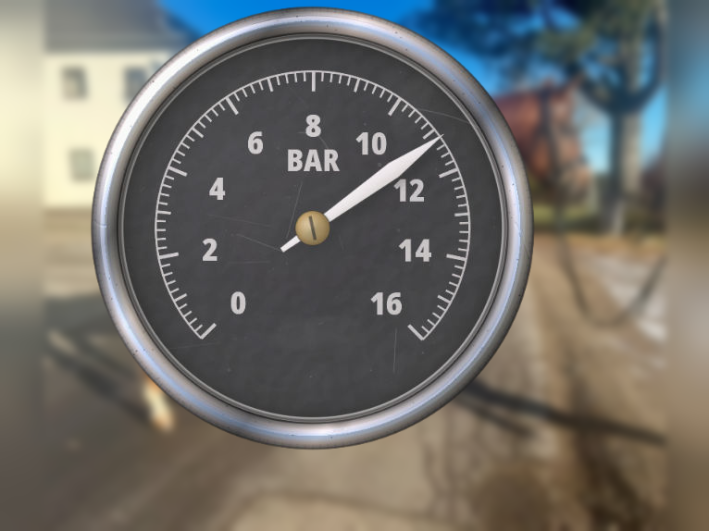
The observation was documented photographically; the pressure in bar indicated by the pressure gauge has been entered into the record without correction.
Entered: 11.2 bar
